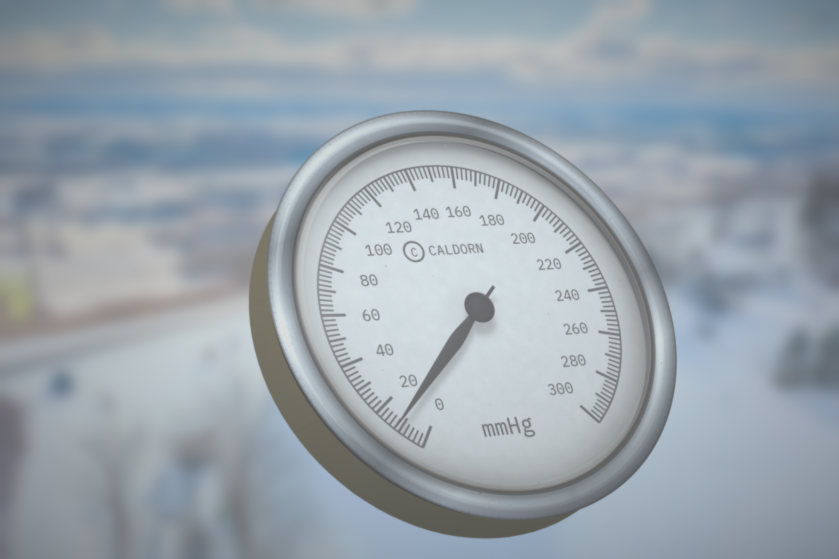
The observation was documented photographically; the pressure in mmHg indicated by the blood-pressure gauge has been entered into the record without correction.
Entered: 12 mmHg
